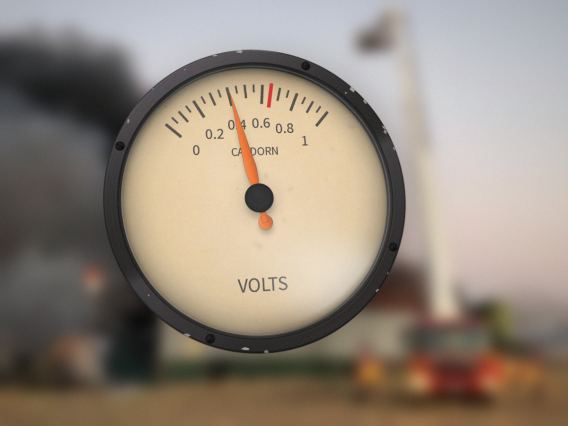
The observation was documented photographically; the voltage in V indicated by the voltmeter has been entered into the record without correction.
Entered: 0.4 V
